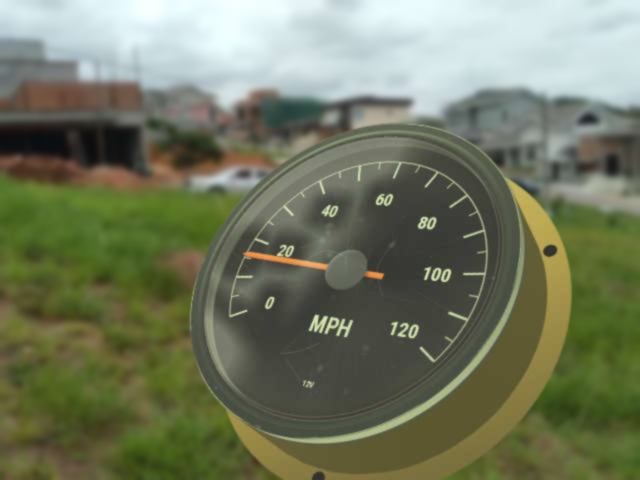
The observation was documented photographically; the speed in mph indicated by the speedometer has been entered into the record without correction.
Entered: 15 mph
